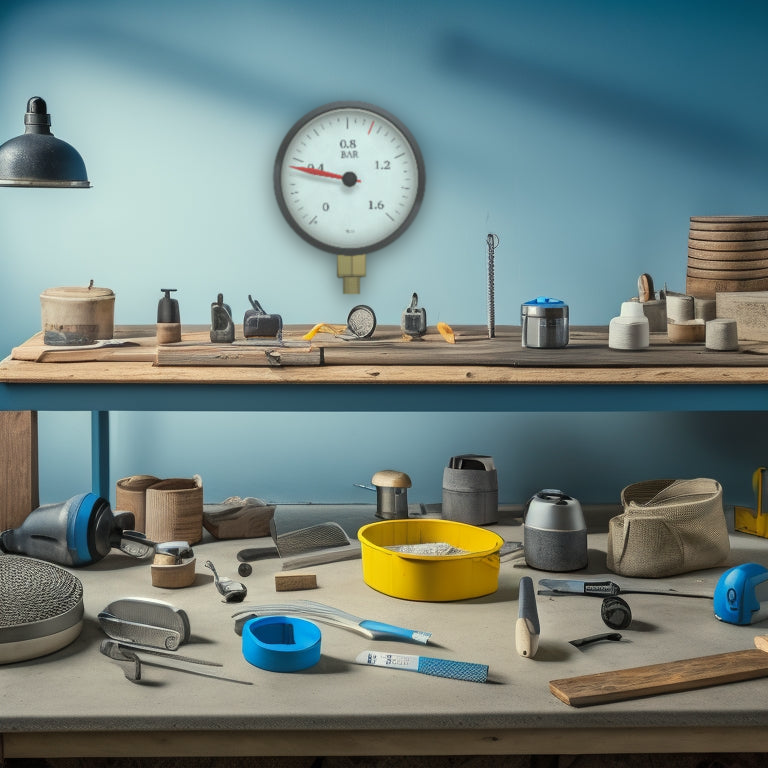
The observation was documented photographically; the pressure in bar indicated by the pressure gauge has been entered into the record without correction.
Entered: 0.35 bar
